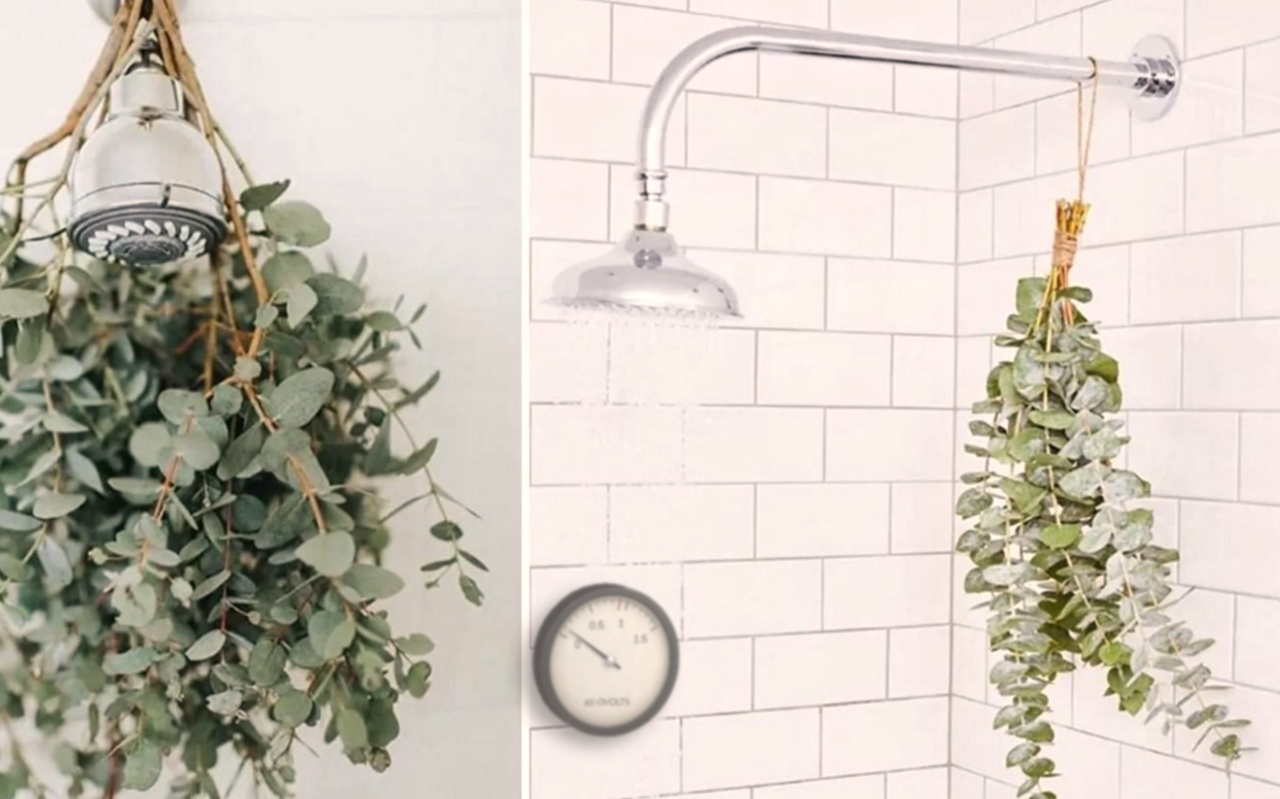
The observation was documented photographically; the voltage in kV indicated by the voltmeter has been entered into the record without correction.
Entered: 0.1 kV
